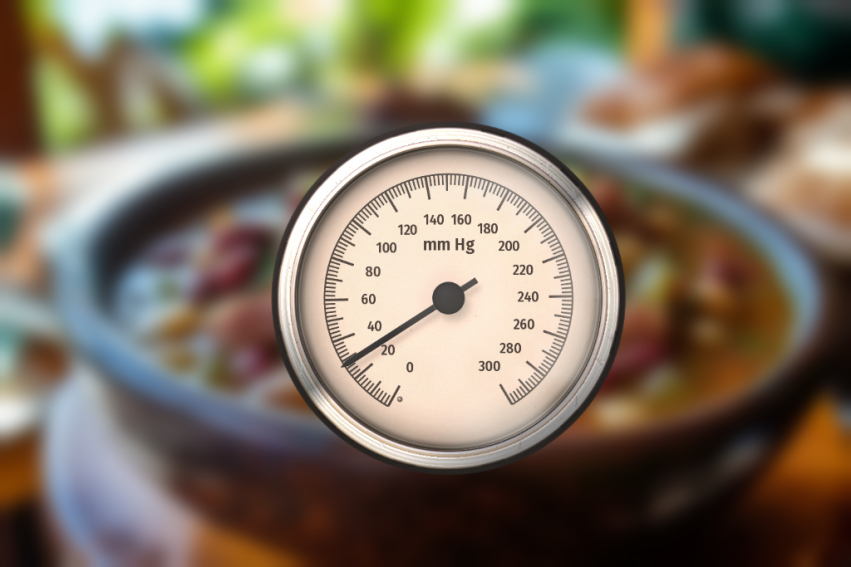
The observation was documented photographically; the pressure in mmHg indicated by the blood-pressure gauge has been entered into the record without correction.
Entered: 28 mmHg
